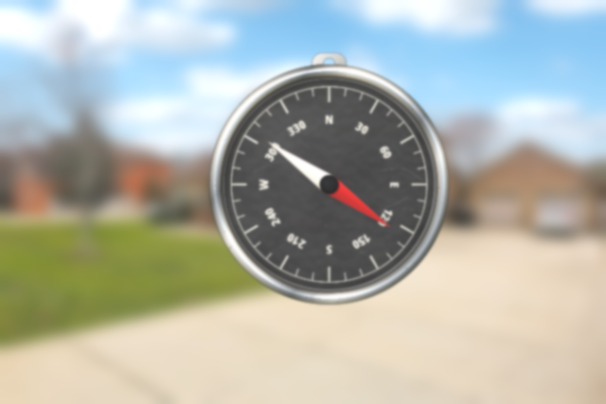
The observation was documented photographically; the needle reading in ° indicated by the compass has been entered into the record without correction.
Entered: 125 °
